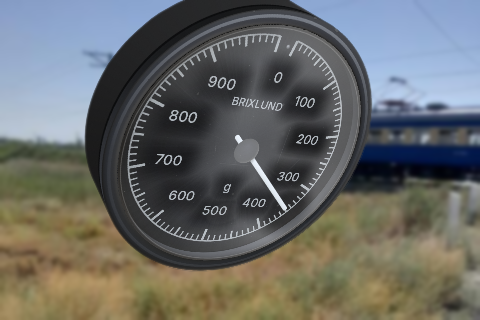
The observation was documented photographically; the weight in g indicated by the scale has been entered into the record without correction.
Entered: 350 g
